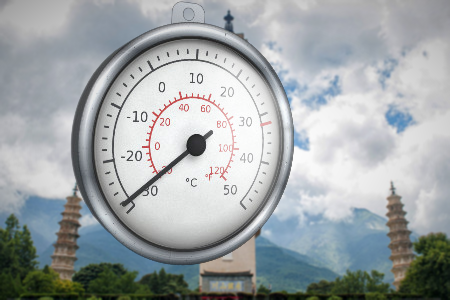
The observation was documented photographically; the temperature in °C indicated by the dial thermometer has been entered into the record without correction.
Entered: -28 °C
